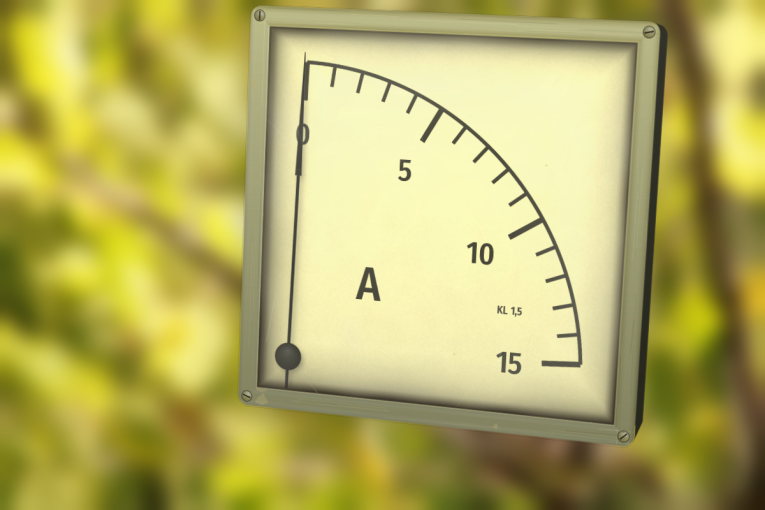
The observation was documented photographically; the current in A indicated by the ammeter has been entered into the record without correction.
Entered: 0 A
